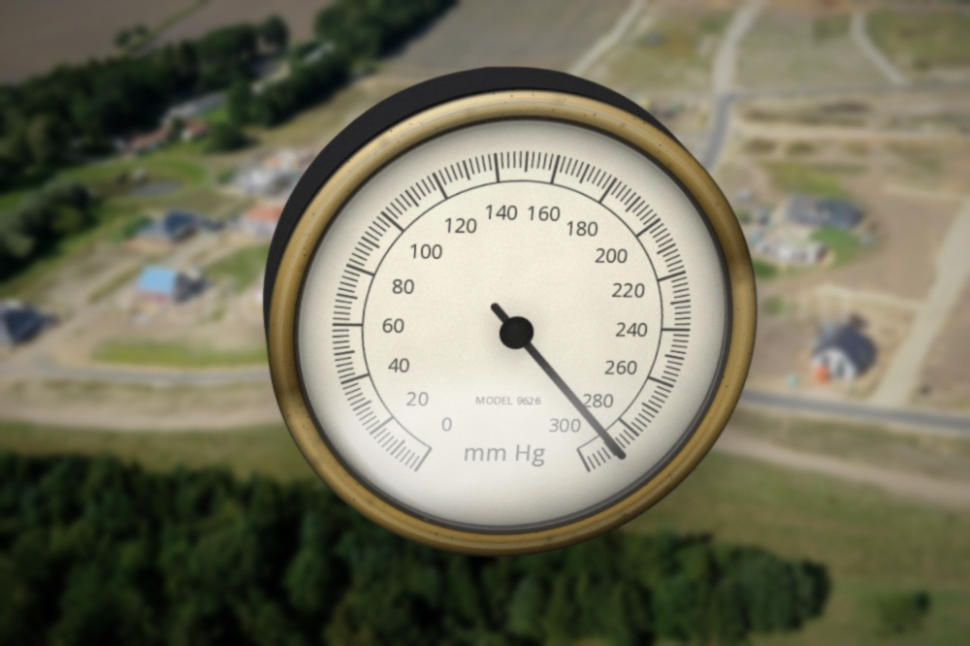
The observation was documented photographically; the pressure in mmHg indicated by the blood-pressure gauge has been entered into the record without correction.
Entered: 288 mmHg
